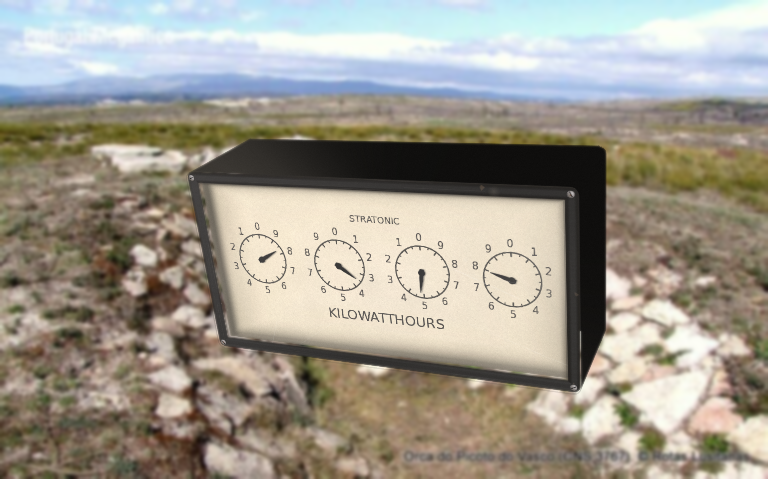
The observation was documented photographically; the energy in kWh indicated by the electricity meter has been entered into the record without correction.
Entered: 8348 kWh
